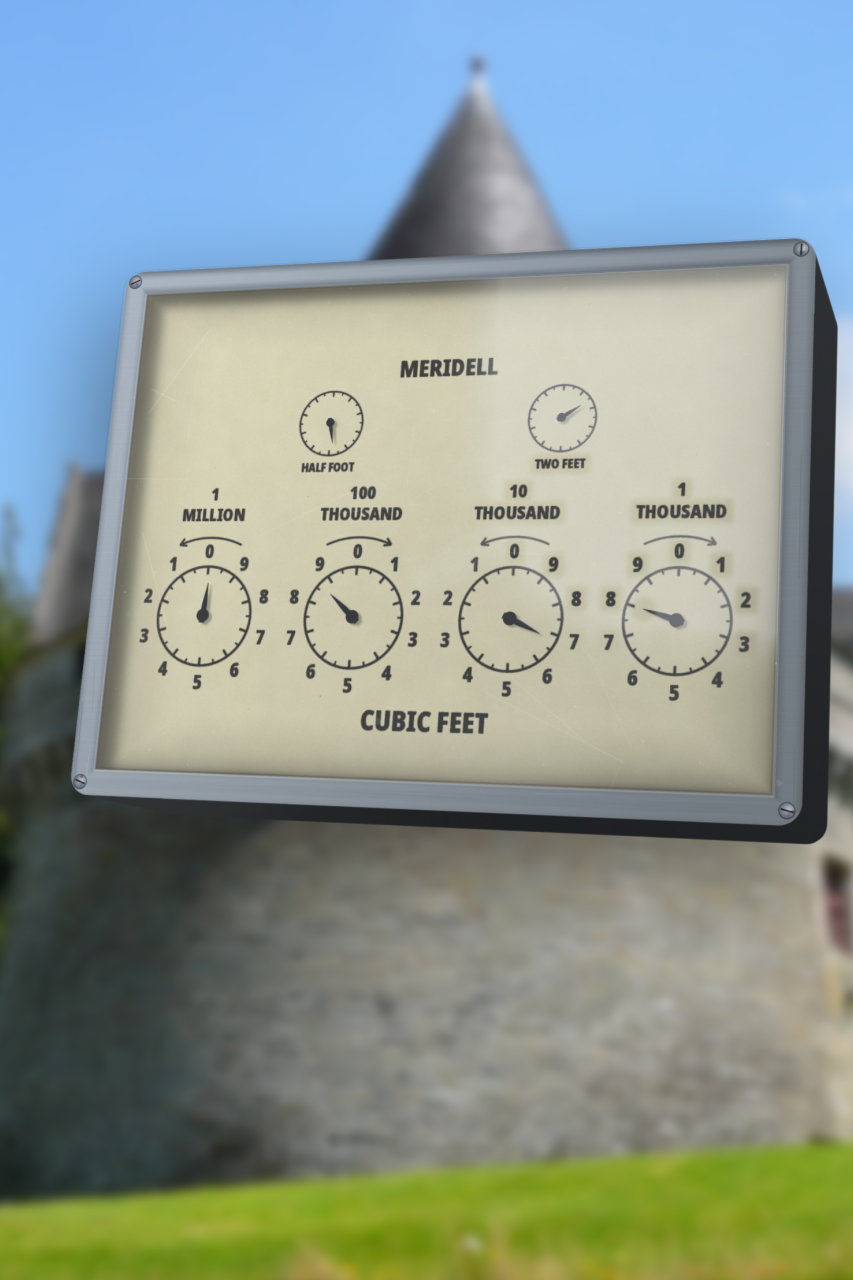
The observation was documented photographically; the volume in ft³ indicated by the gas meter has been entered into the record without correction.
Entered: 986800 ft³
